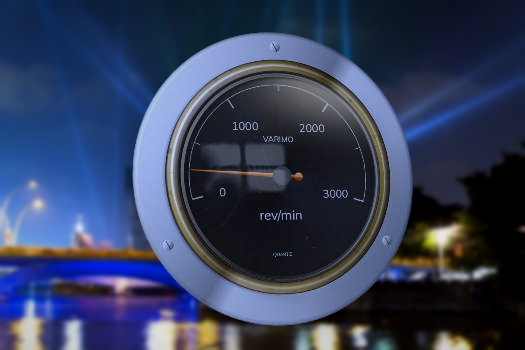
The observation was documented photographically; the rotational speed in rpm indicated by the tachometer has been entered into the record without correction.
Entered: 250 rpm
